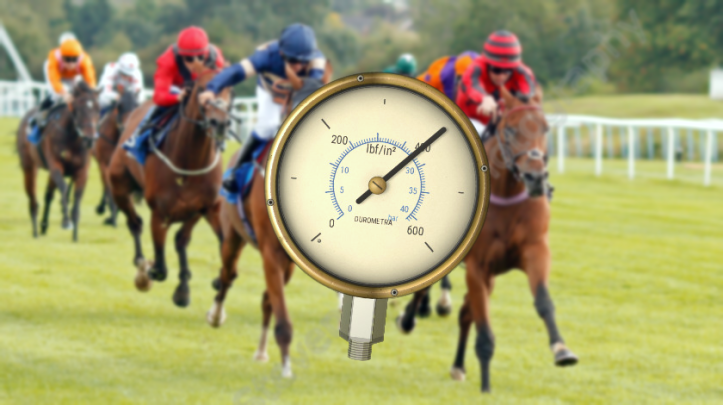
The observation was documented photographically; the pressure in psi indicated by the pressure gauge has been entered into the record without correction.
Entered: 400 psi
